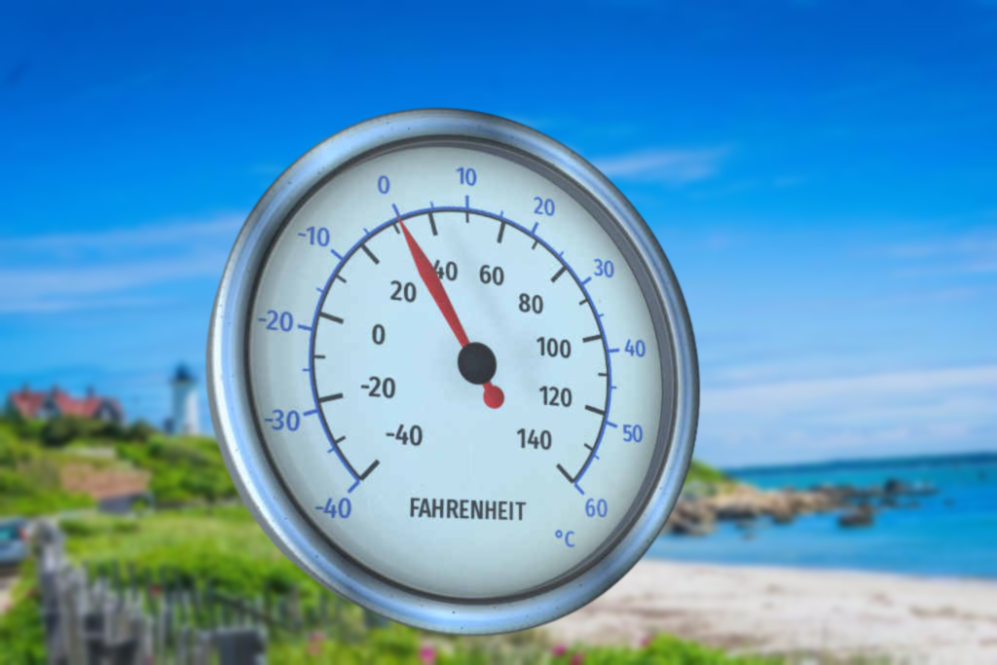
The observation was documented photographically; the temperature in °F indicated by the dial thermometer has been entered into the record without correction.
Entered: 30 °F
